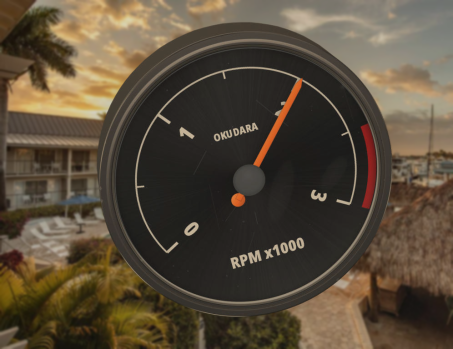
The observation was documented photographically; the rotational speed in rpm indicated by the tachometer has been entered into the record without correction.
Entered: 2000 rpm
